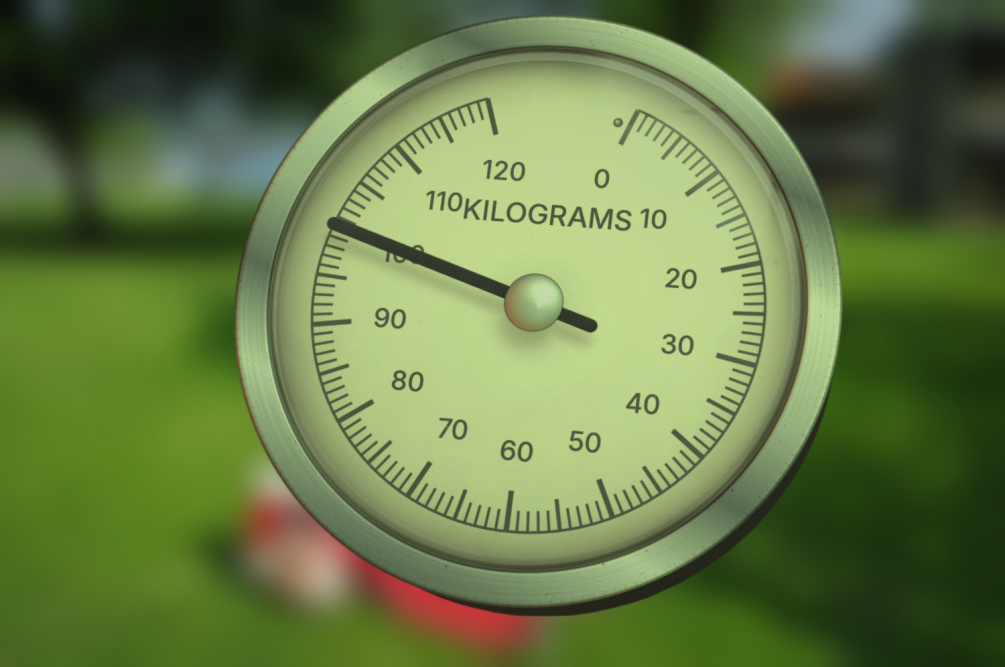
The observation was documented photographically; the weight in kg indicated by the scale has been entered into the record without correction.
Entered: 100 kg
